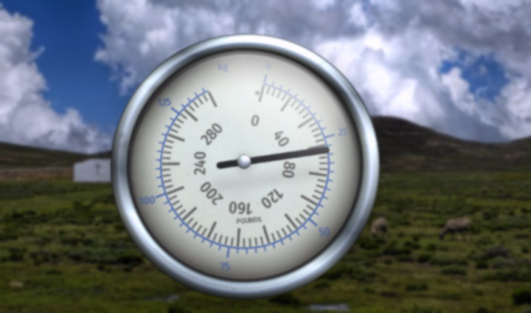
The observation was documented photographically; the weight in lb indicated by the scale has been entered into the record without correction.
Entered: 64 lb
